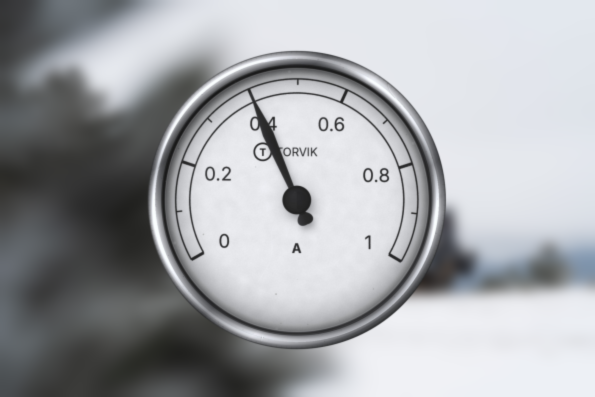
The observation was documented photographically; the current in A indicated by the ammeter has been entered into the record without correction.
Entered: 0.4 A
